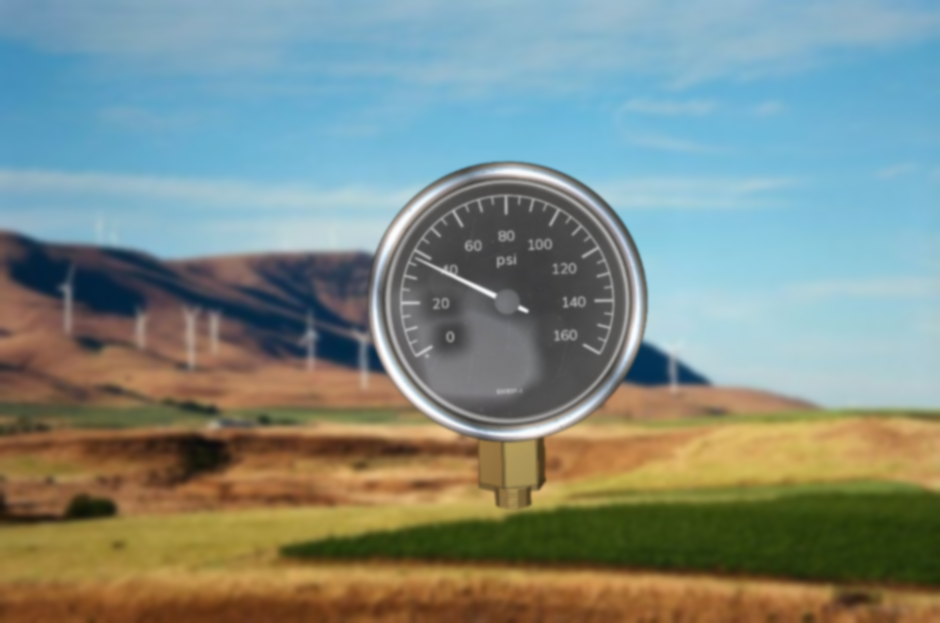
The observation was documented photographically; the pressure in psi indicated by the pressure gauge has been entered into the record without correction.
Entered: 37.5 psi
